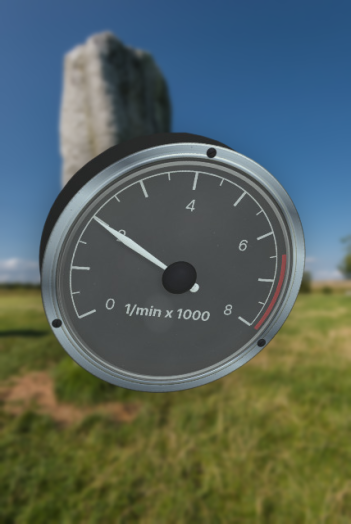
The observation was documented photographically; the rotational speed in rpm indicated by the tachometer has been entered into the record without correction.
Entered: 2000 rpm
